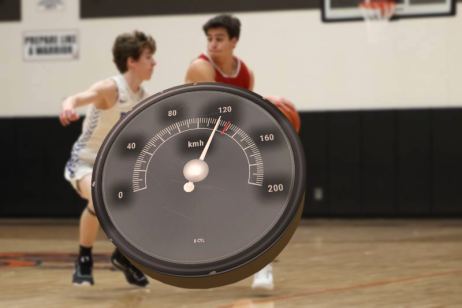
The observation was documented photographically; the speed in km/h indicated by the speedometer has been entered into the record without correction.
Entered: 120 km/h
